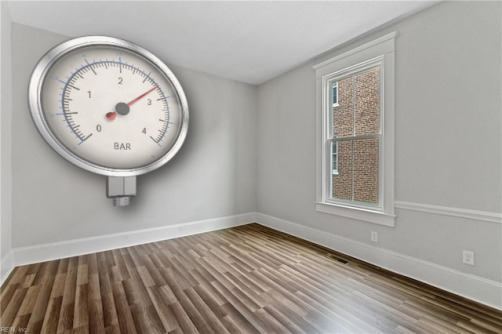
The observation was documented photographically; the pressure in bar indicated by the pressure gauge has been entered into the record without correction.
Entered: 2.75 bar
